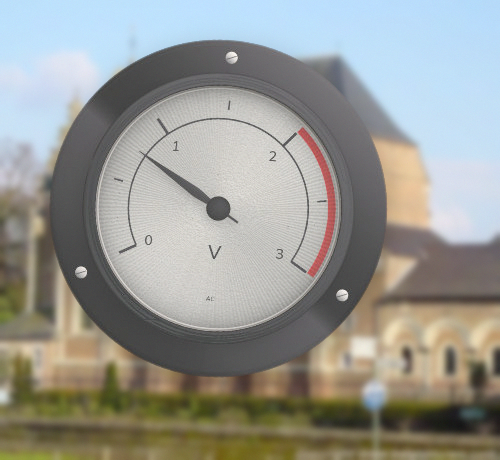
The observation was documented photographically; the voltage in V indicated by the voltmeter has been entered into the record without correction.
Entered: 0.75 V
